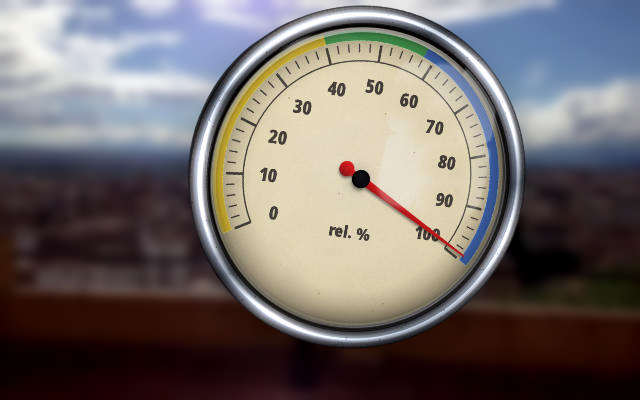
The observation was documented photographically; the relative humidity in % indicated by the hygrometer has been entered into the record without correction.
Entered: 99 %
